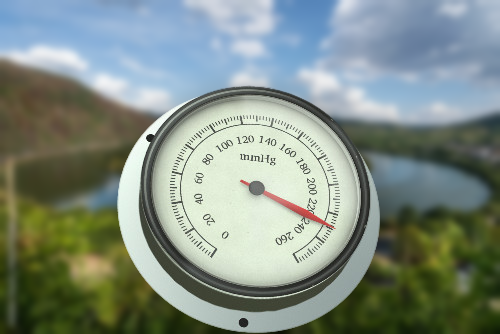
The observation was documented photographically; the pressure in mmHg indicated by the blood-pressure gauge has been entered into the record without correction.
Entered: 230 mmHg
